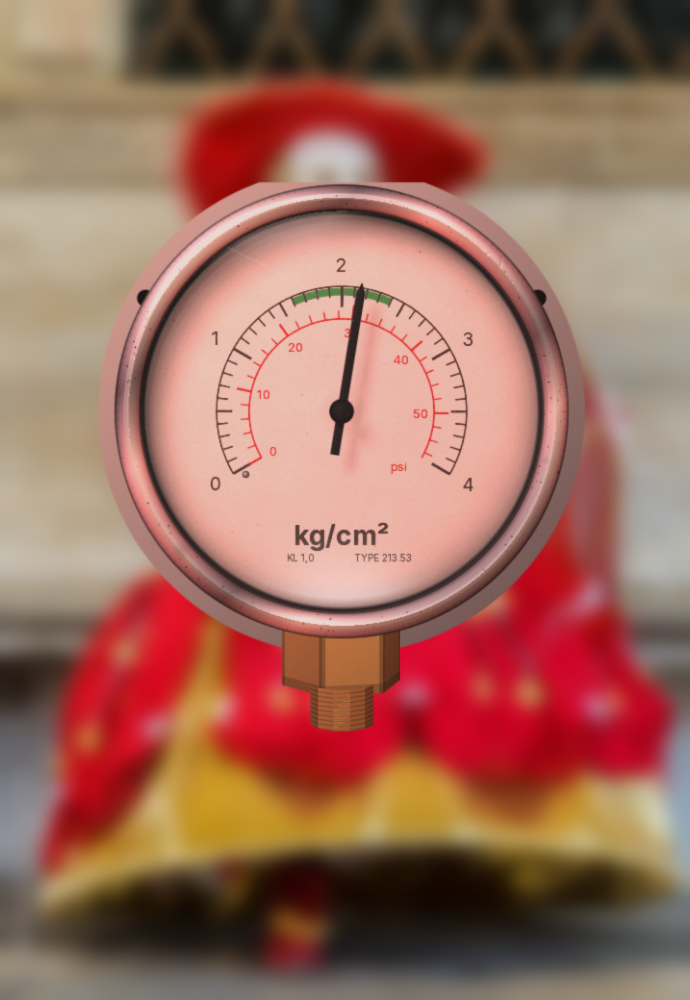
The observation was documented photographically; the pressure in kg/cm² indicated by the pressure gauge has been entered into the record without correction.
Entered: 2.15 kg/cm²
